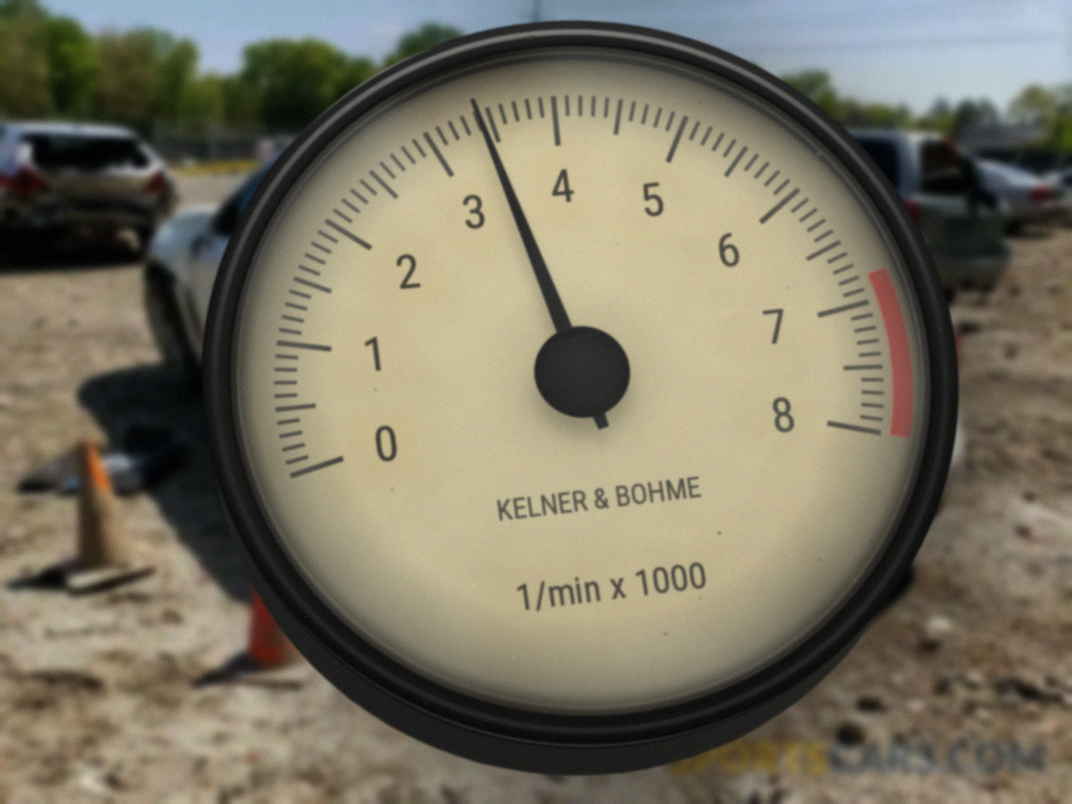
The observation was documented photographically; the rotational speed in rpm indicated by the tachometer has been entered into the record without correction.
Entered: 3400 rpm
